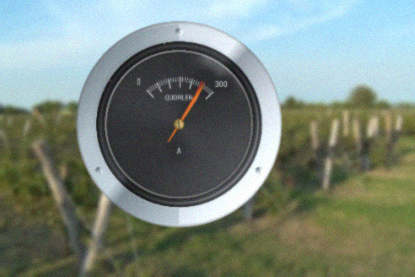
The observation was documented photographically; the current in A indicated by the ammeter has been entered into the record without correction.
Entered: 250 A
